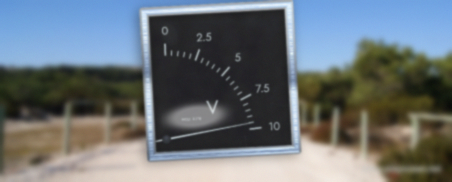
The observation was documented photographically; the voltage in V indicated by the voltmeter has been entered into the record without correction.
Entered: 9.5 V
